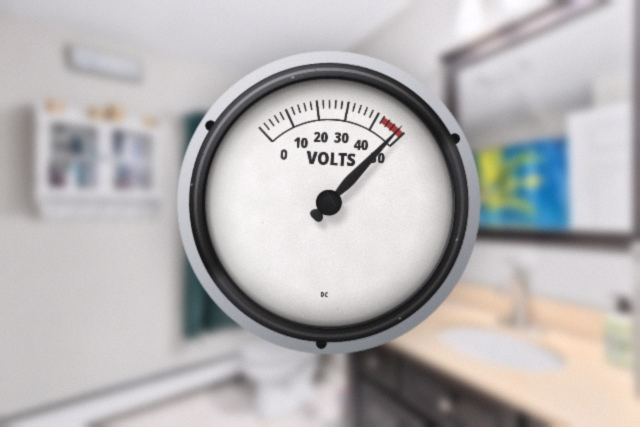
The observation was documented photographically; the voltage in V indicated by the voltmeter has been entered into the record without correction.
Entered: 48 V
